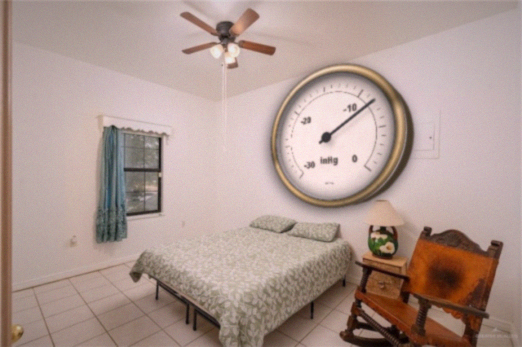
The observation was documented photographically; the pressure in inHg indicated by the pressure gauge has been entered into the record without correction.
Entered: -8 inHg
